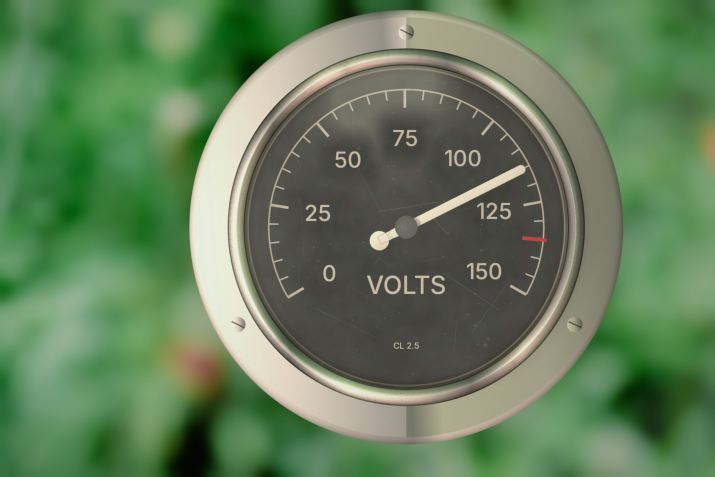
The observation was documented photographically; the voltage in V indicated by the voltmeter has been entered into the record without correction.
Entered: 115 V
